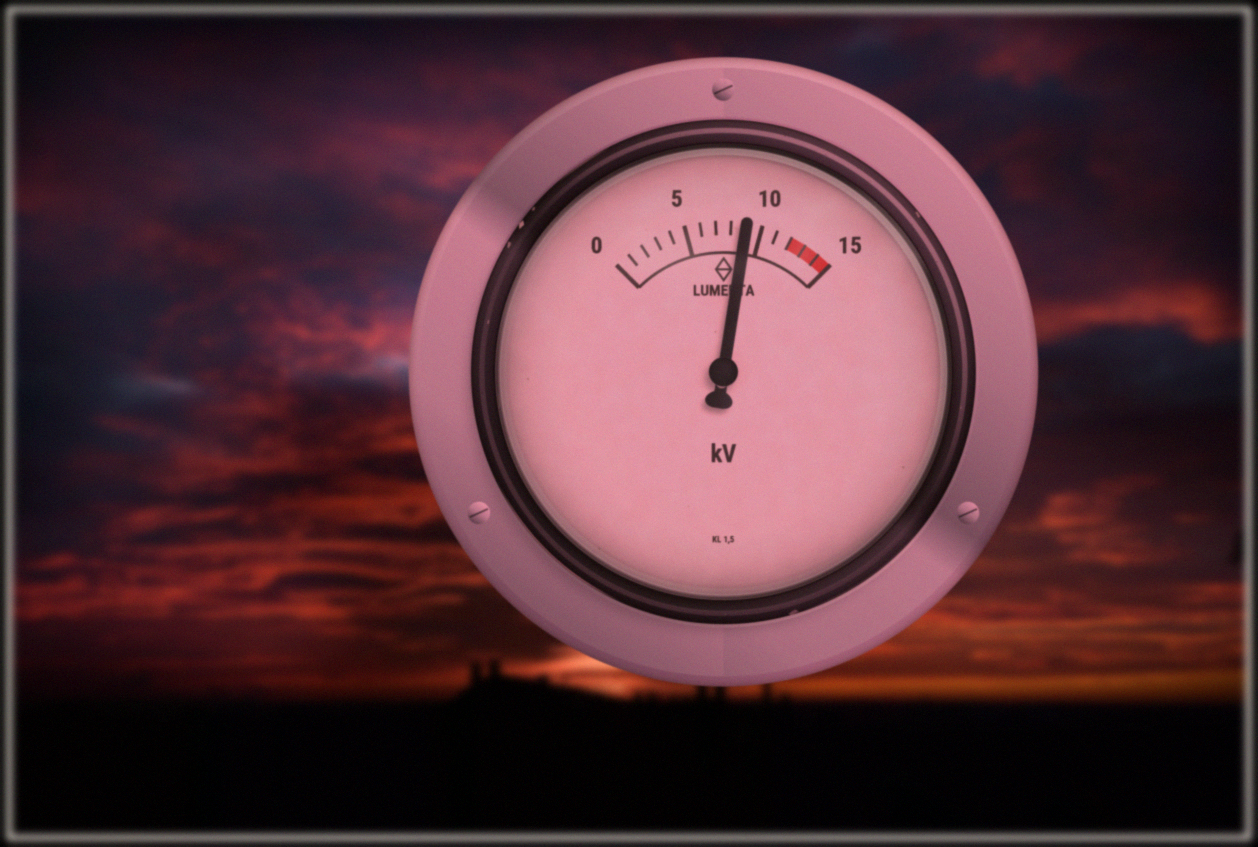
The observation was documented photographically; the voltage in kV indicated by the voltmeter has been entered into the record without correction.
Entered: 9 kV
